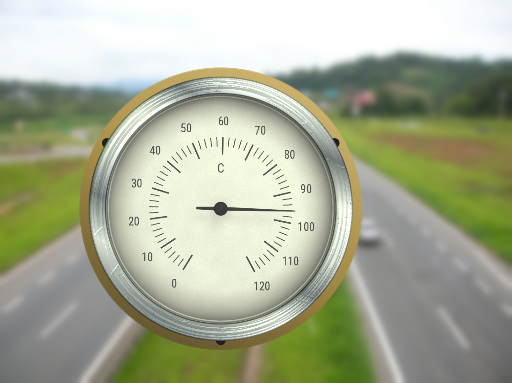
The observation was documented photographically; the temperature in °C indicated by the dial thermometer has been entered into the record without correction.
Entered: 96 °C
